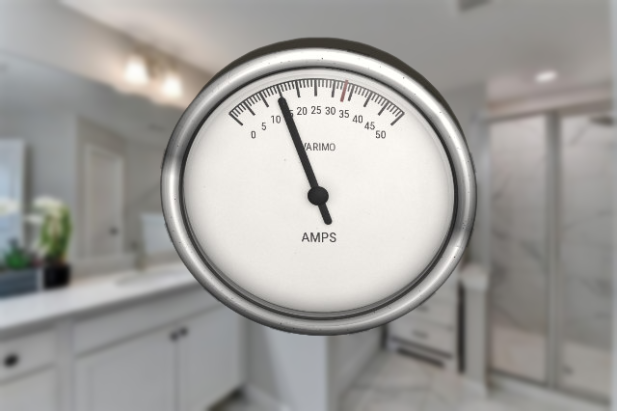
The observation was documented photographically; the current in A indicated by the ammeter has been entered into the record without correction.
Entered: 15 A
